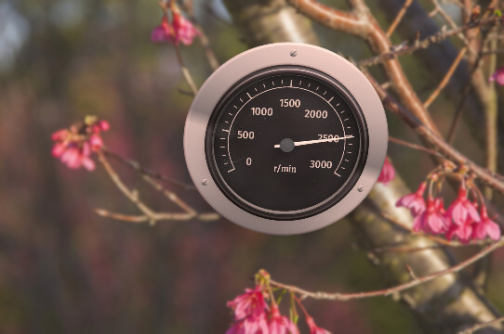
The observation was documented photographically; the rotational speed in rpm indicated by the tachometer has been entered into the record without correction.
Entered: 2500 rpm
